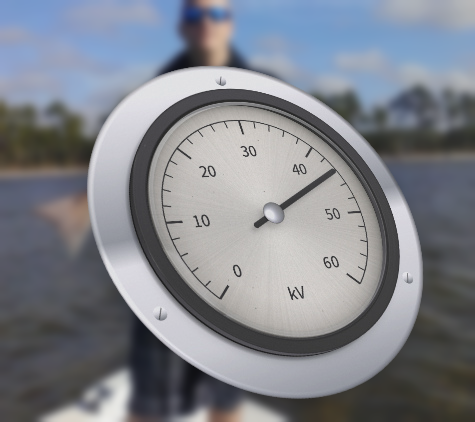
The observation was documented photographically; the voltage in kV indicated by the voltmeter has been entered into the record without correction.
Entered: 44 kV
